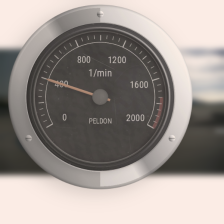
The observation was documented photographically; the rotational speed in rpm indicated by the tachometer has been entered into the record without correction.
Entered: 400 rpm
